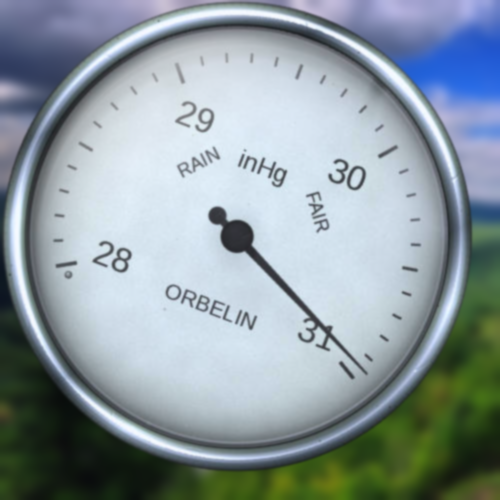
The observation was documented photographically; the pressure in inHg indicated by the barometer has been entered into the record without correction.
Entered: 30.95 inHg
